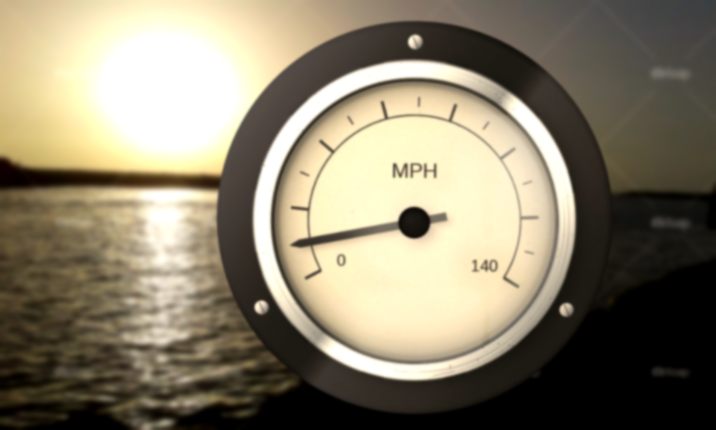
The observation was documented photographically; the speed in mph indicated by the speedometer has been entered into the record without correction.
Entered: 10 mph
